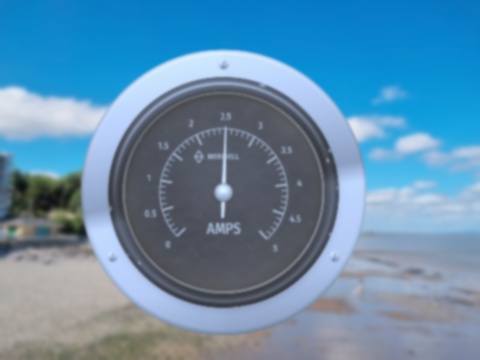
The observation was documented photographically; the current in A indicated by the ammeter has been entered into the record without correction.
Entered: 2.5 A
